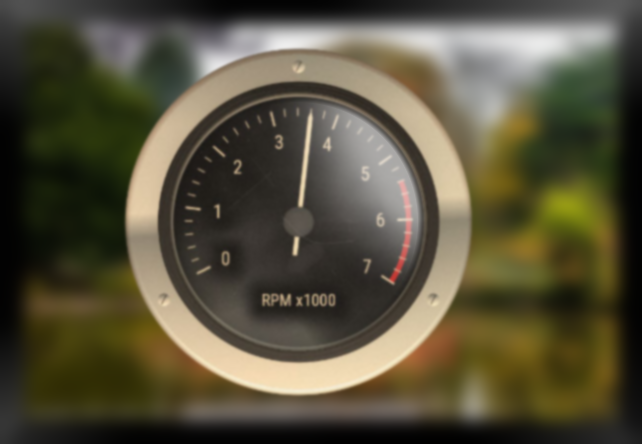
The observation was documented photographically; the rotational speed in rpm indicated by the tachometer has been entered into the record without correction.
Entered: 3600 rpm
